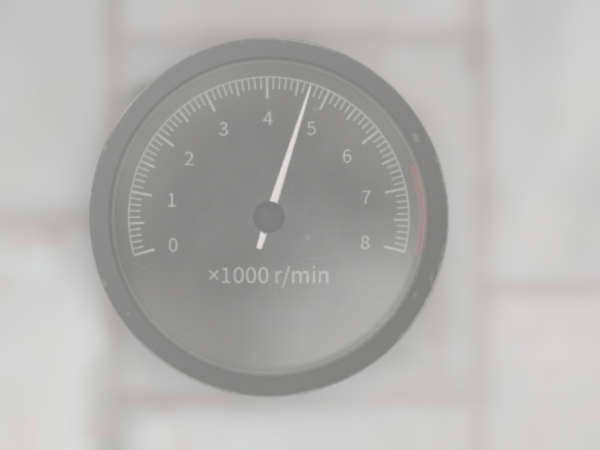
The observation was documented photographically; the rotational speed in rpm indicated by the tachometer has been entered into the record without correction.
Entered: 4700 rpm
